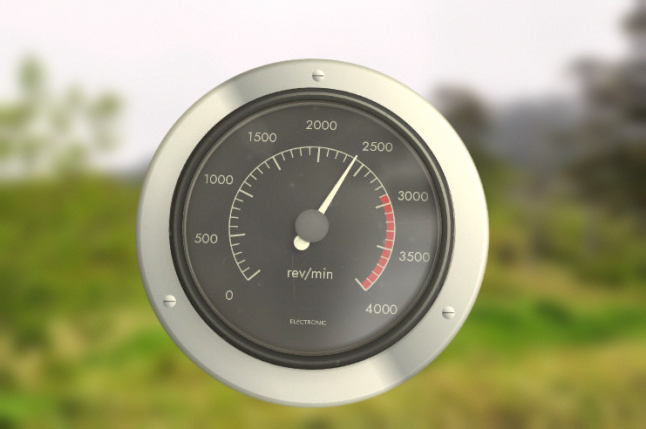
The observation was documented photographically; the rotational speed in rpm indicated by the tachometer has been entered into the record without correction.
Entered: 2400 rpm
